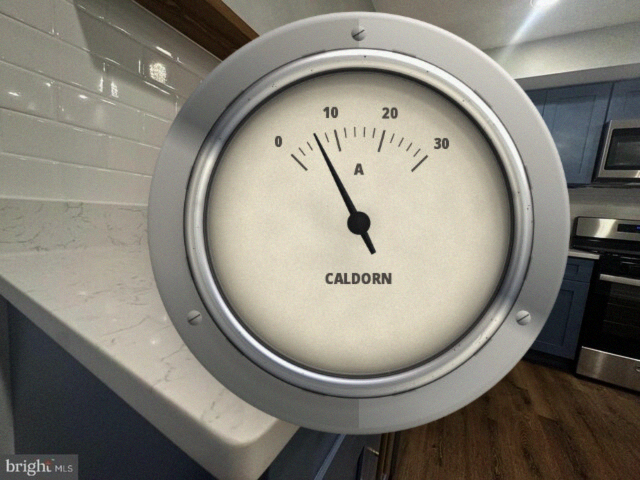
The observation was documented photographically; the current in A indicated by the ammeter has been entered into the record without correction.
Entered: 6 A
